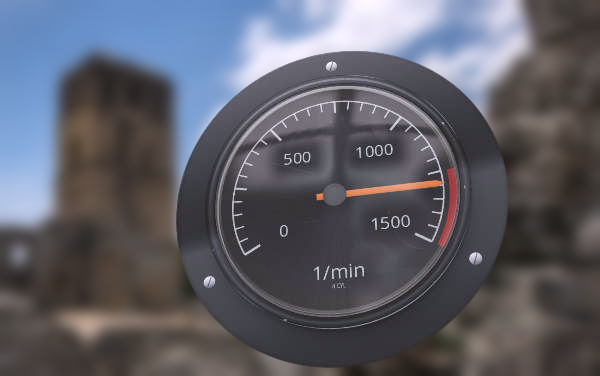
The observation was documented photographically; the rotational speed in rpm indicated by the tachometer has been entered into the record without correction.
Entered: 1300 rpm
